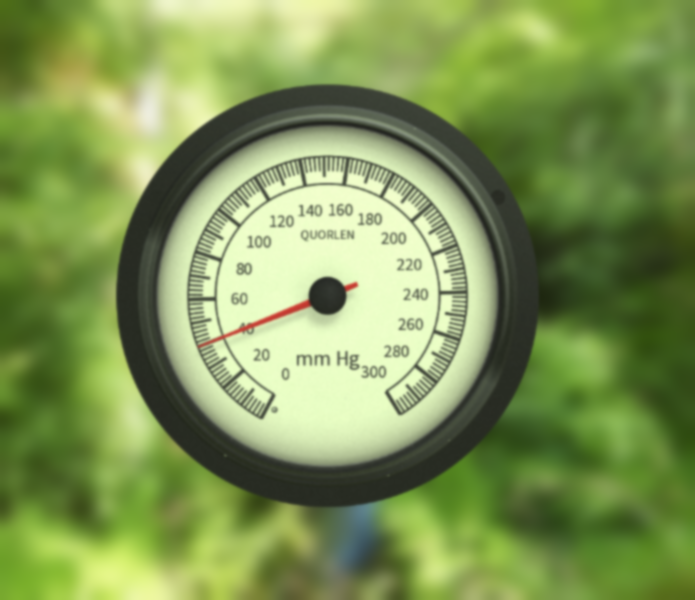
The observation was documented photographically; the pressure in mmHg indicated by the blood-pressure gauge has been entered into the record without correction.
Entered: 40 mmHg
